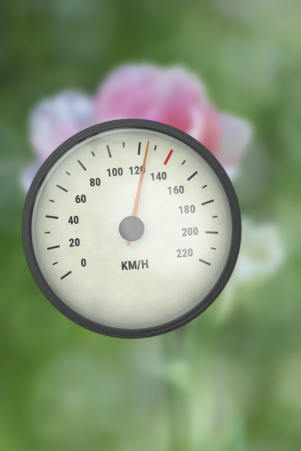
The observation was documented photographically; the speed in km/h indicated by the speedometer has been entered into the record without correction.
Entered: 125 km/h
